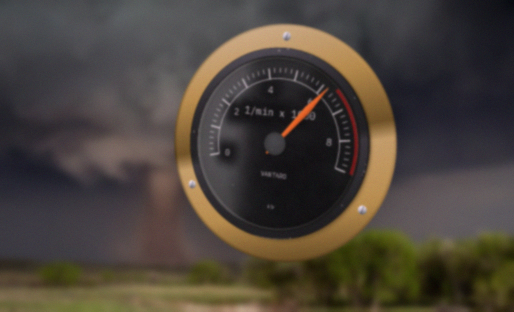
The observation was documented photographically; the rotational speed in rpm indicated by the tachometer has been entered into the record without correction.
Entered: 6200 rpm
